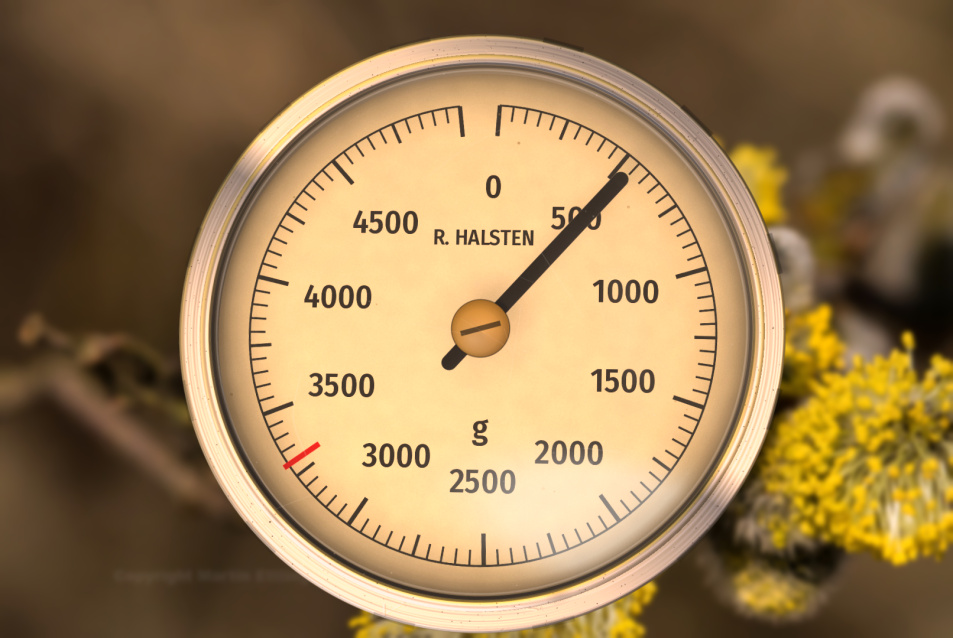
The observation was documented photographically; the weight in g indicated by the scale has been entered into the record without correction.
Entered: 550 g
